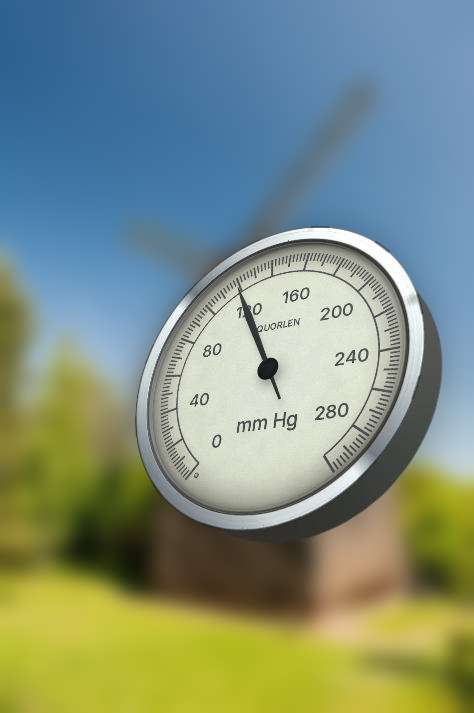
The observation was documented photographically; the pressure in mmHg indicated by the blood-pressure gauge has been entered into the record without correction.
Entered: 120 mmHg
